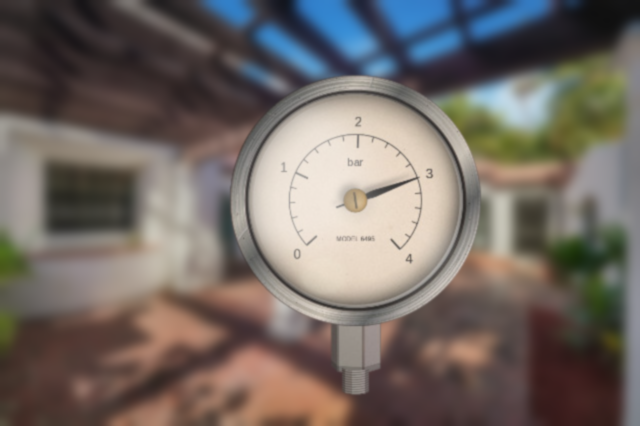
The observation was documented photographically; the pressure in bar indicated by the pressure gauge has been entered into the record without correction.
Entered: 3 bar
